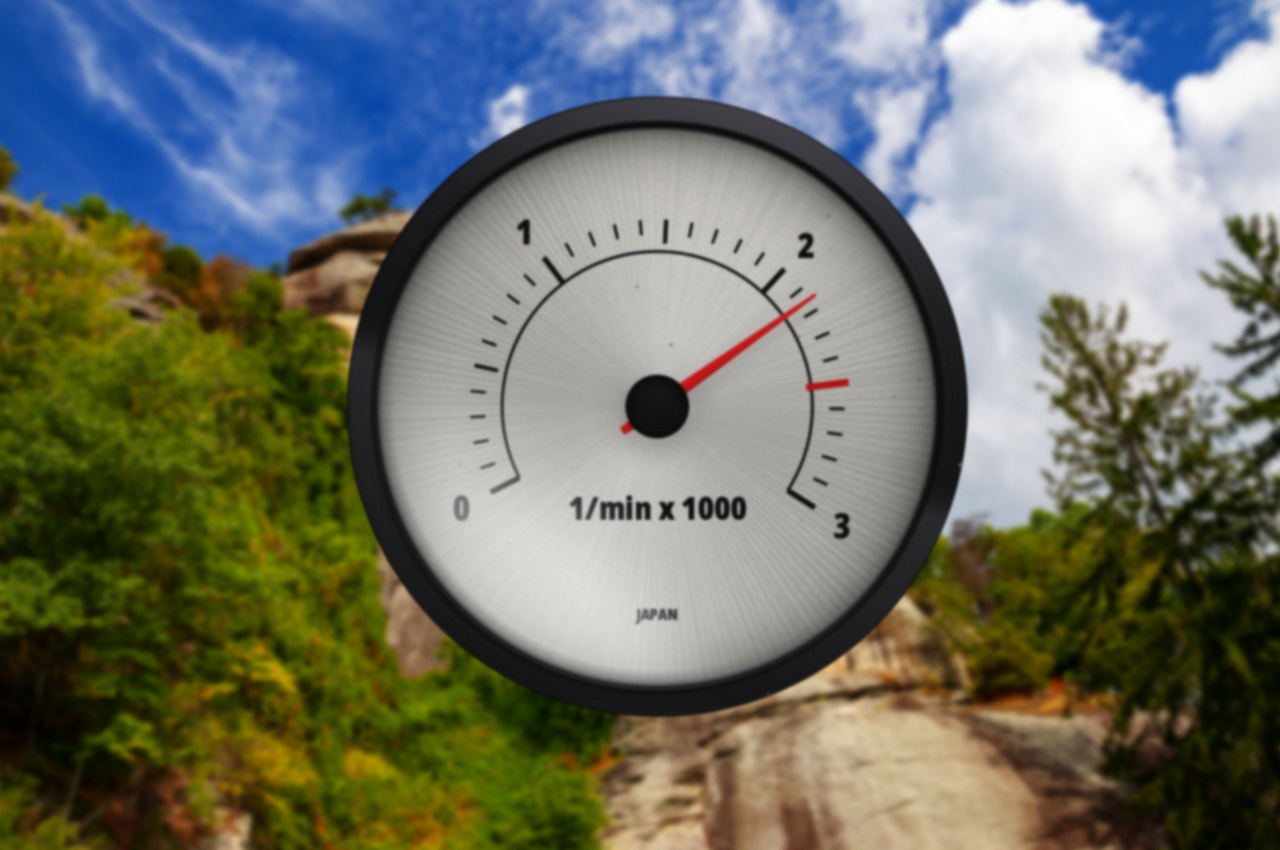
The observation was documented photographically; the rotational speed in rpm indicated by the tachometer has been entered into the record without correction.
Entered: 2150 rpm
